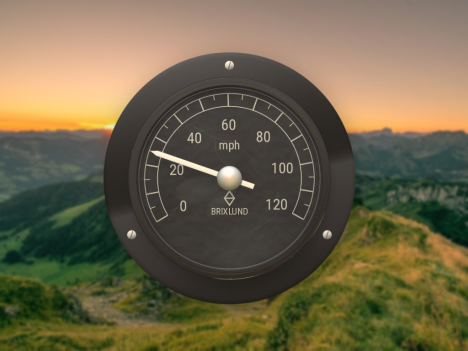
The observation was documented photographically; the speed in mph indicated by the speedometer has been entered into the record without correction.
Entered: 25 mph
